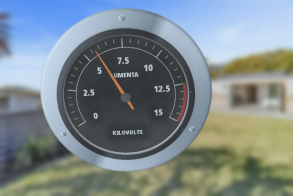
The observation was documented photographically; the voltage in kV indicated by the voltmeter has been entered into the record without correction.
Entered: 5.75 kV
